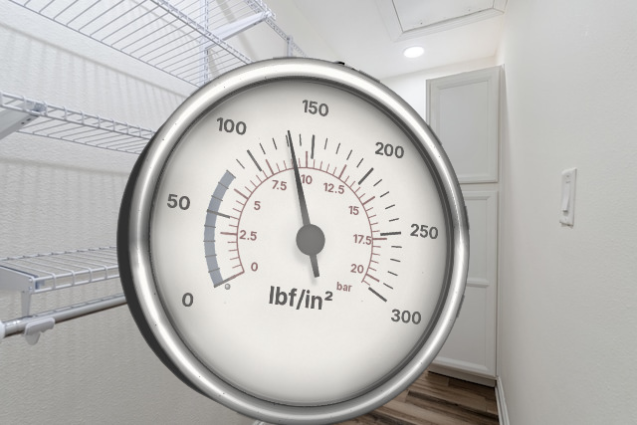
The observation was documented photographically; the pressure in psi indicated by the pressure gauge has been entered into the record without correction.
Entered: 130 psi
